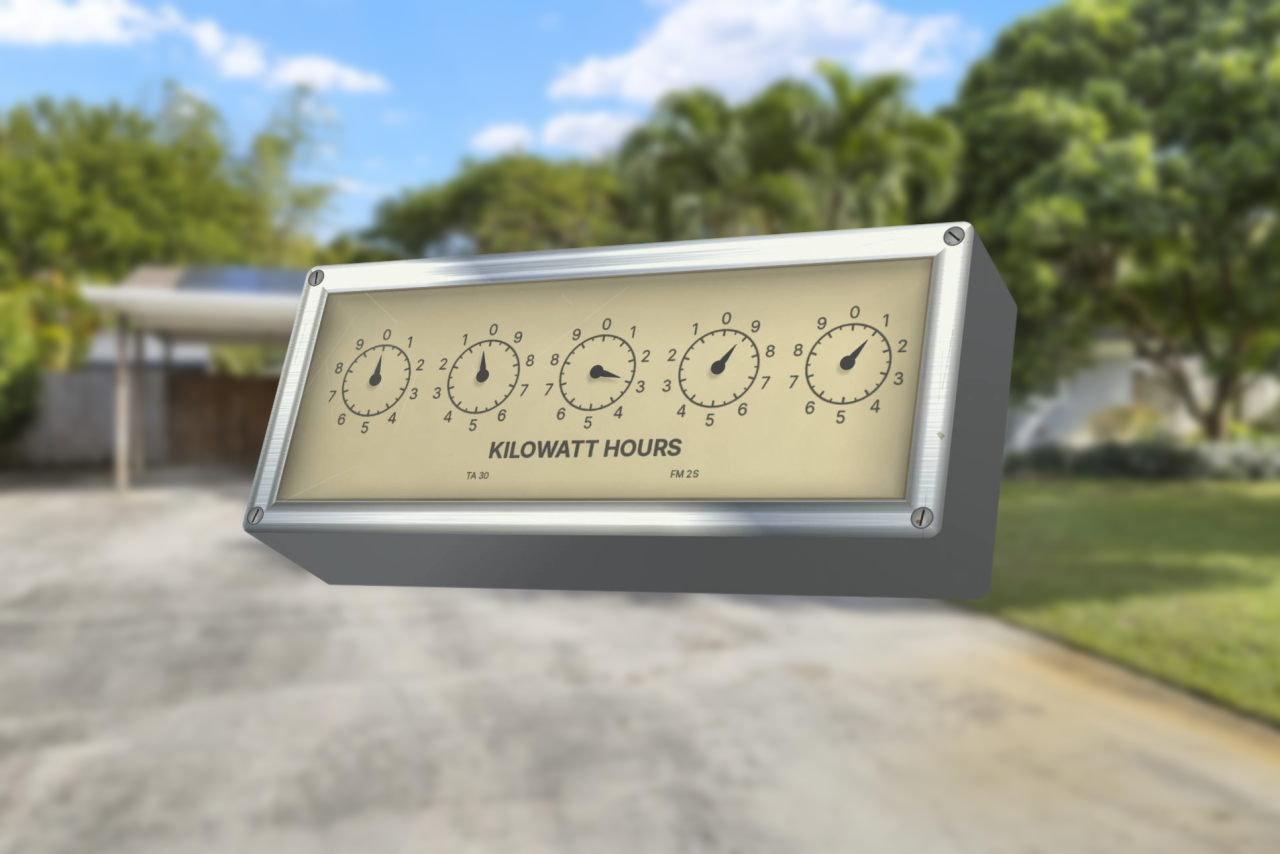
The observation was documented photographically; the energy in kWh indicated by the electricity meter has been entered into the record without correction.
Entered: 291 kWh
